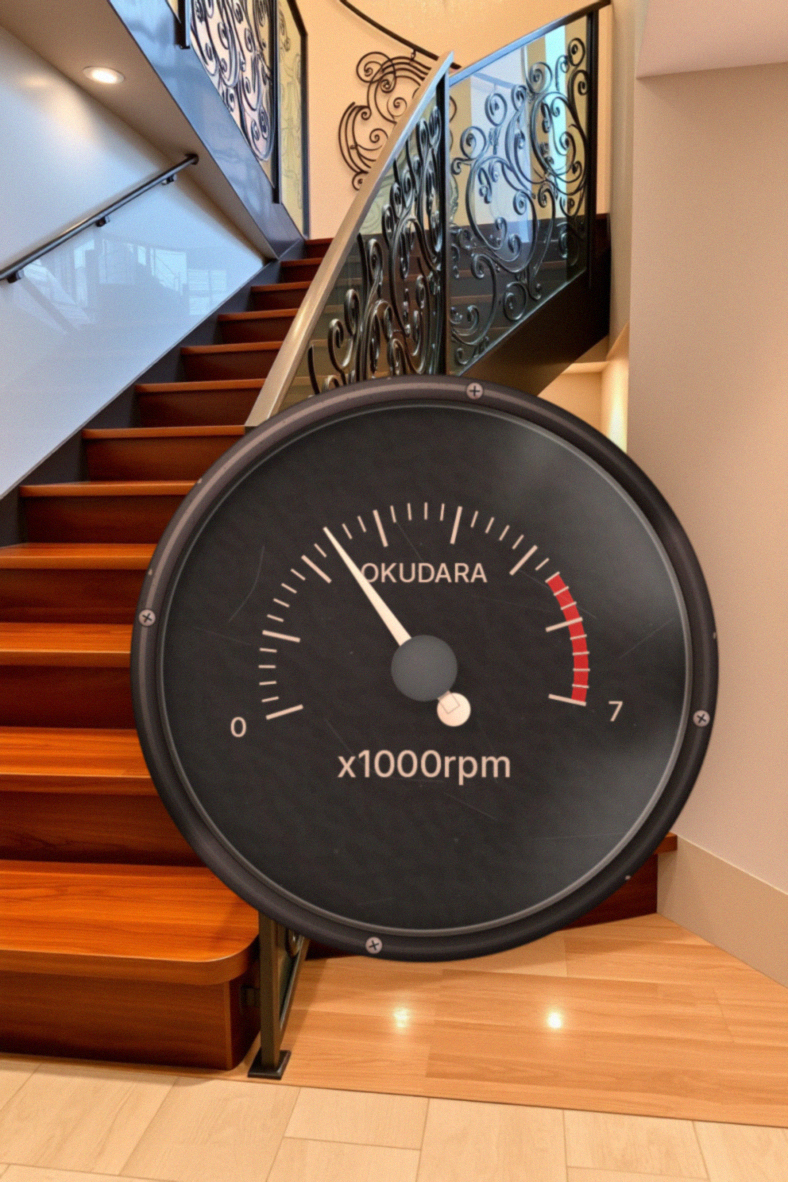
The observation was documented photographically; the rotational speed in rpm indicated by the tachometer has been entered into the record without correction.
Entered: 2400 rpm
